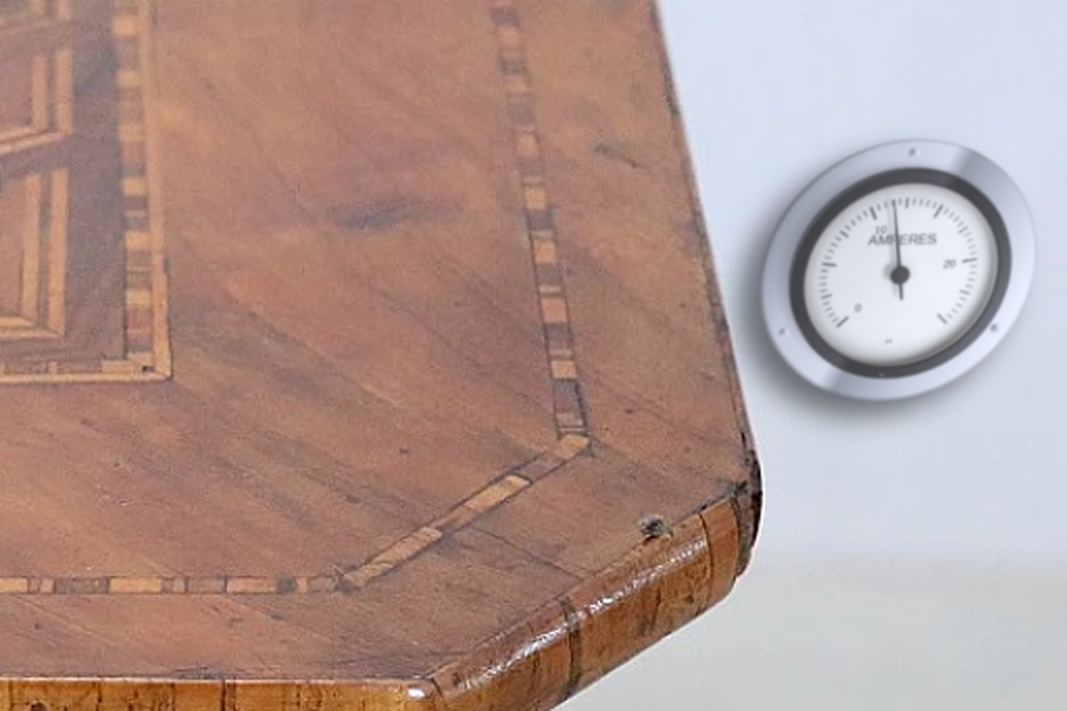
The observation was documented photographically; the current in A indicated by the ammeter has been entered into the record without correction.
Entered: 11.5 A
